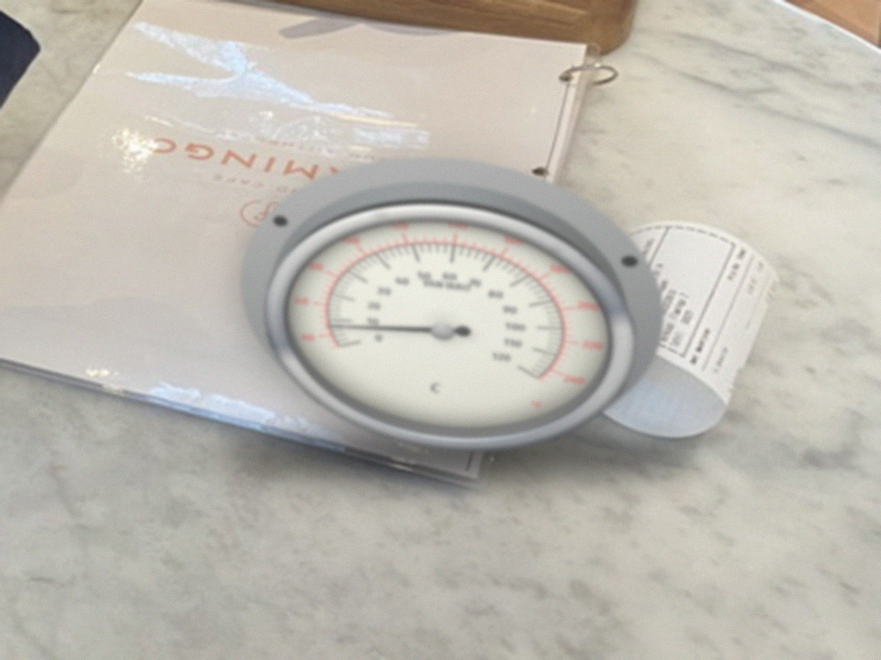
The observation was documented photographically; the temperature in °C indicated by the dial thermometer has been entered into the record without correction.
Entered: 10 °C
